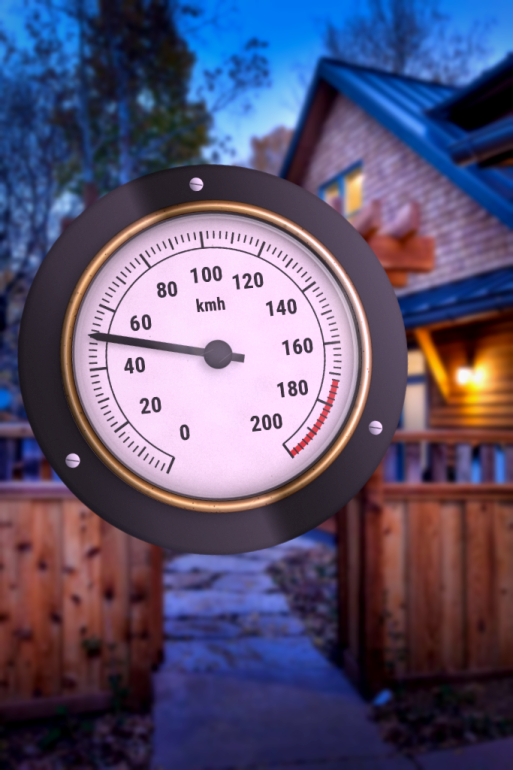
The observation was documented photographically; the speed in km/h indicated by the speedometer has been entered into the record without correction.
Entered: 50 km/h
